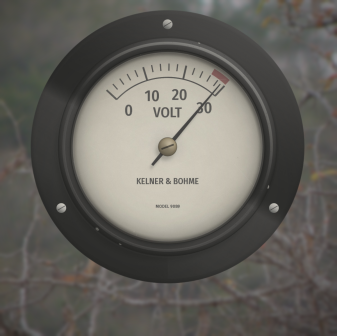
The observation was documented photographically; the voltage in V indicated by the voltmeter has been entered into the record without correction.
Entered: 29 V
